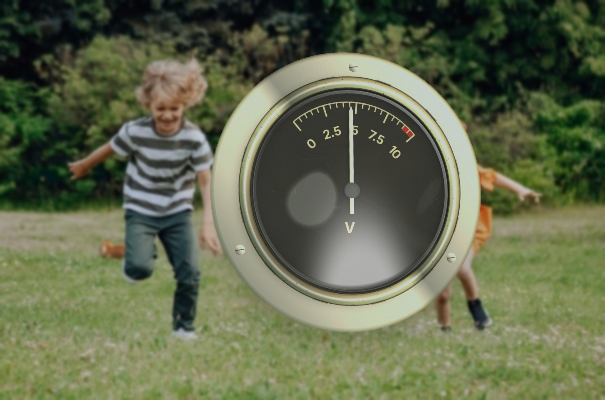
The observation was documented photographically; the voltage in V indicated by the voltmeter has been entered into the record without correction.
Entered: 4.5 V
